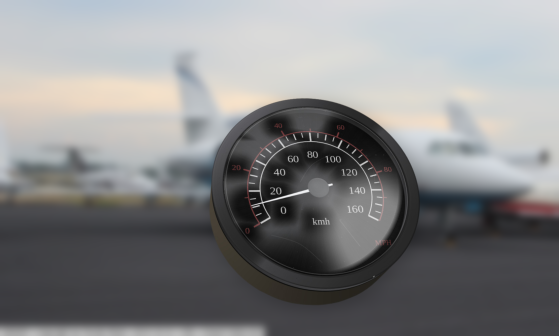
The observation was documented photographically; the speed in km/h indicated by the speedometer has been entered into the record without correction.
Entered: 10 km/h
